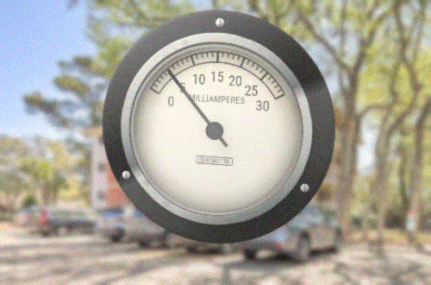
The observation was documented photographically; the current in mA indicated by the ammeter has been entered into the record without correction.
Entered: 5 mA
